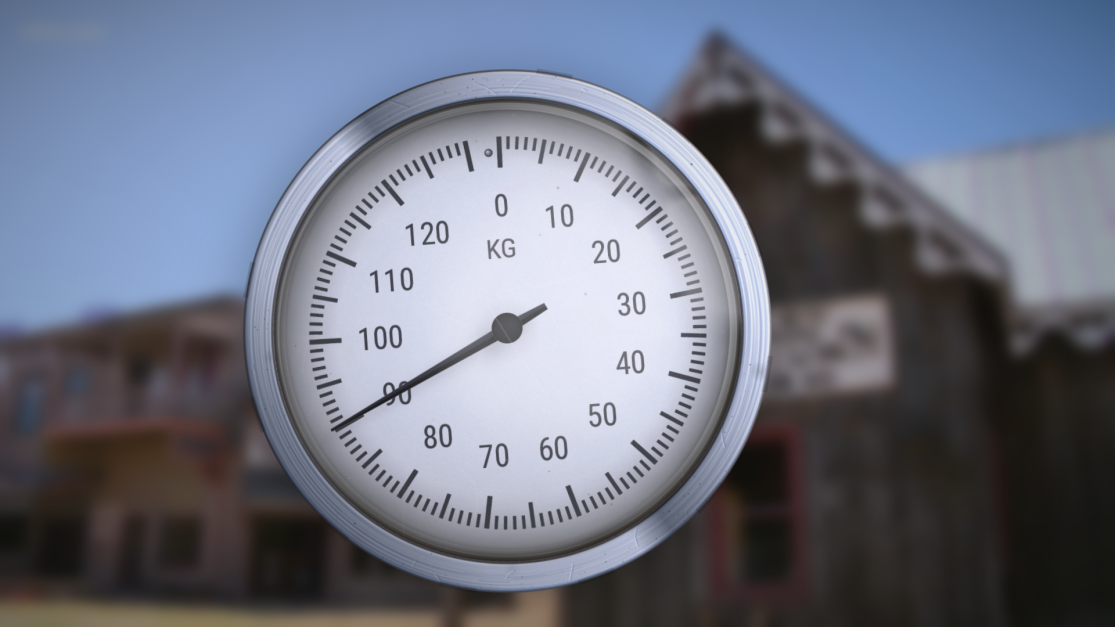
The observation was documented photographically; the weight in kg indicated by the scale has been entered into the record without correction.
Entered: 90 kg
